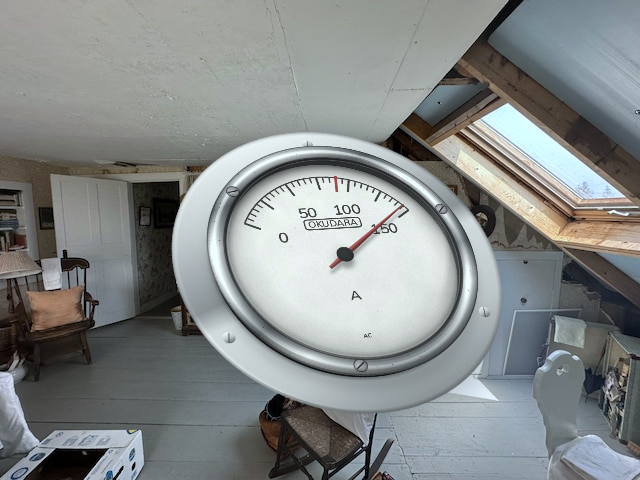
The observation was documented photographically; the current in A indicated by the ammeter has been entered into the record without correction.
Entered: 145 A
